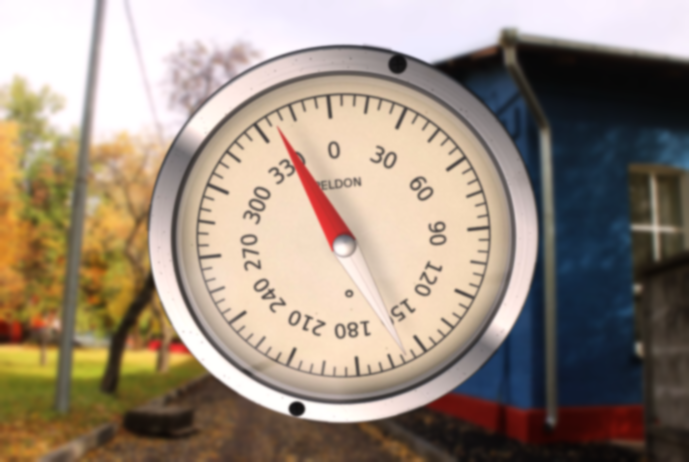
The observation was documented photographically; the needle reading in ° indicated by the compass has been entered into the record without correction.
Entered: 337.5 °
